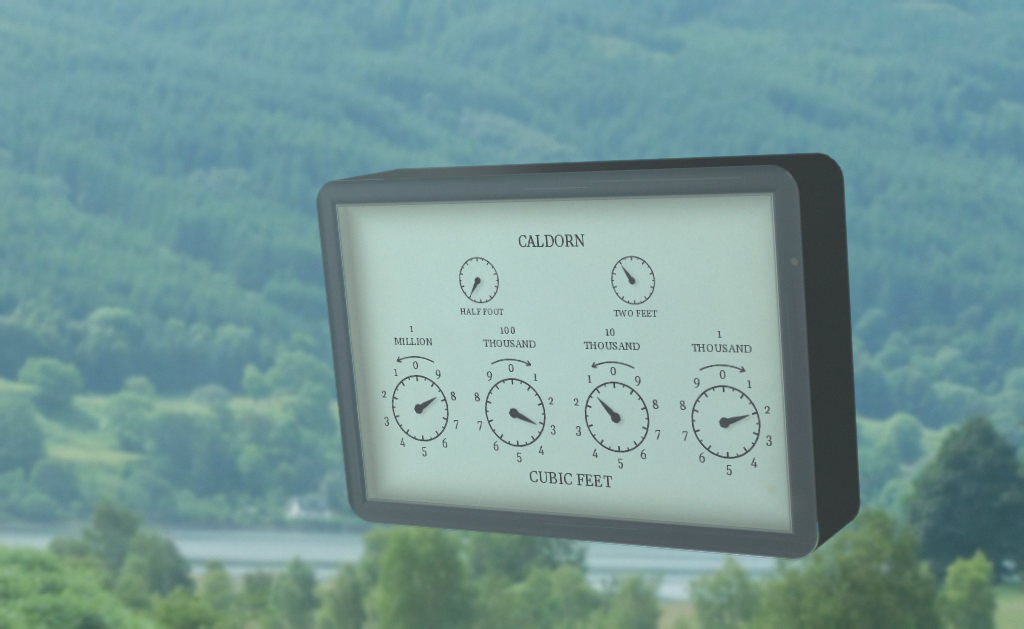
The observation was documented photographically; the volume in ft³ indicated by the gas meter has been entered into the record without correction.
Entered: 831200 ft³
